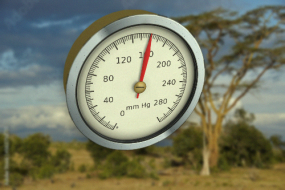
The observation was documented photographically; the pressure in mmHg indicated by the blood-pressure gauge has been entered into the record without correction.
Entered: 160 mmHg
